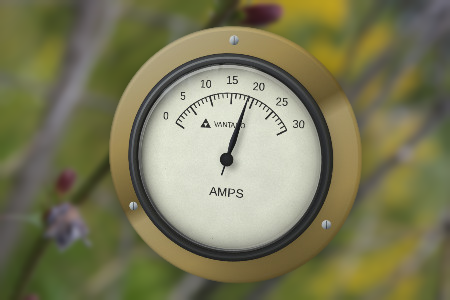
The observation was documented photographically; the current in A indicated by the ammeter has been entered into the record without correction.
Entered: 19 A
